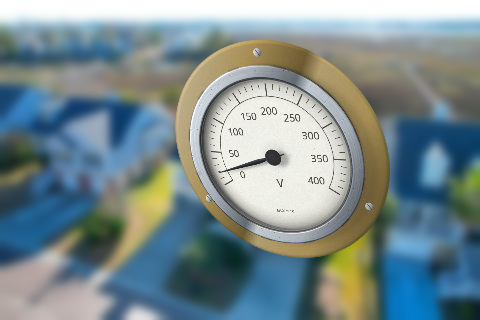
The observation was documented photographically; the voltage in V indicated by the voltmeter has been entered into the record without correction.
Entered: 20 V
